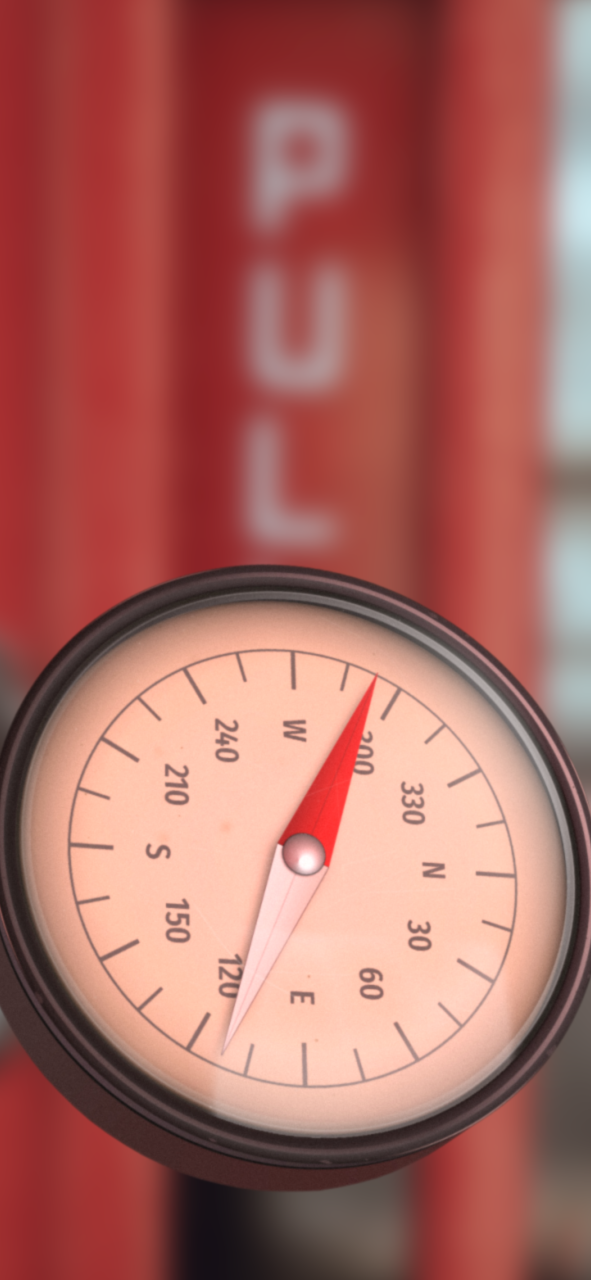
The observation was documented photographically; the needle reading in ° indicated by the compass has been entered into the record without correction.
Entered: 292.5 °
